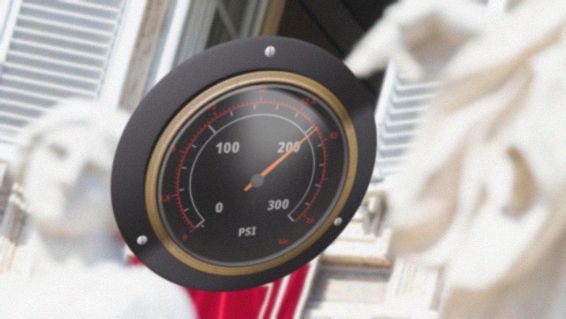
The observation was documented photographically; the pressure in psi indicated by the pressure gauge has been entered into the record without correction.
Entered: 200 psi
